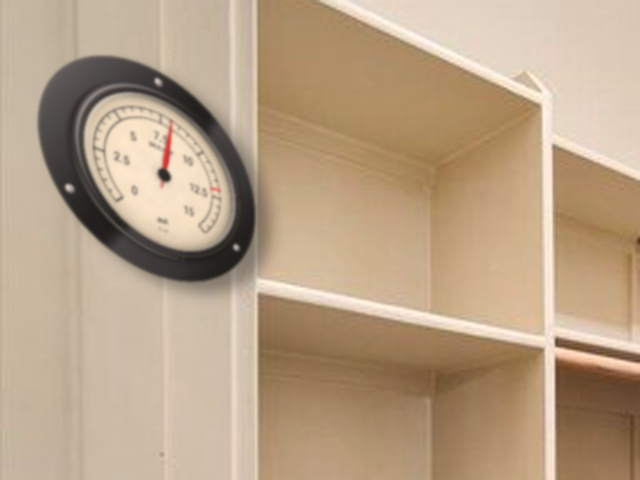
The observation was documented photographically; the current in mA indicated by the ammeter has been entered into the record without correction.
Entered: 8 mA
